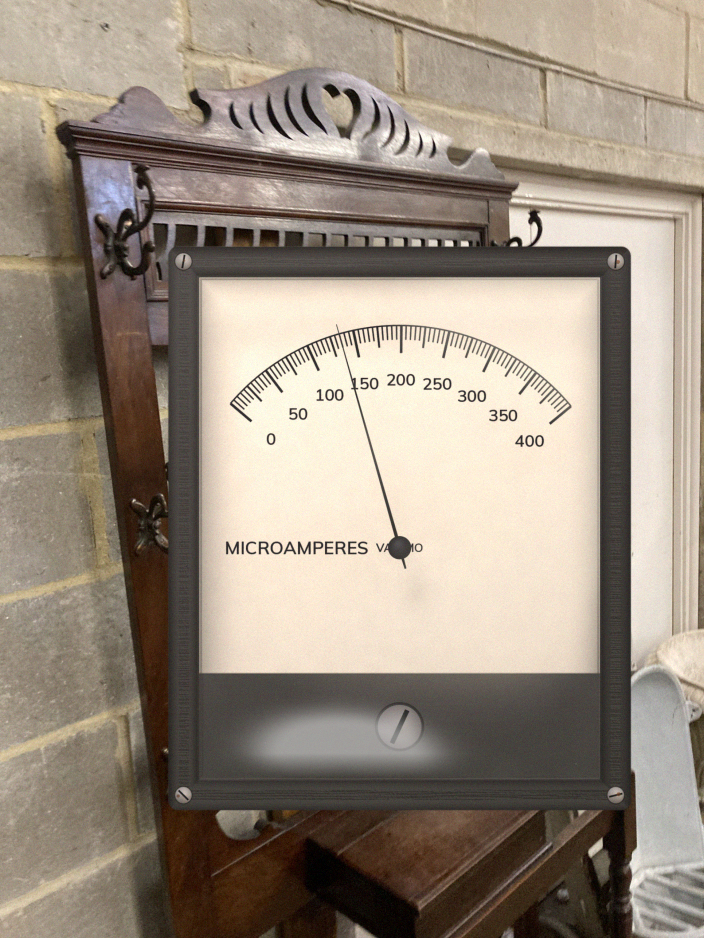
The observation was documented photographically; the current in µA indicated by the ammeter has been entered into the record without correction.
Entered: 135 µA
